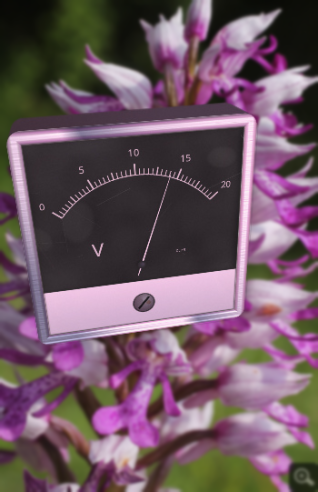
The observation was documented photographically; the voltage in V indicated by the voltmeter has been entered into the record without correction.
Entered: 14 V
